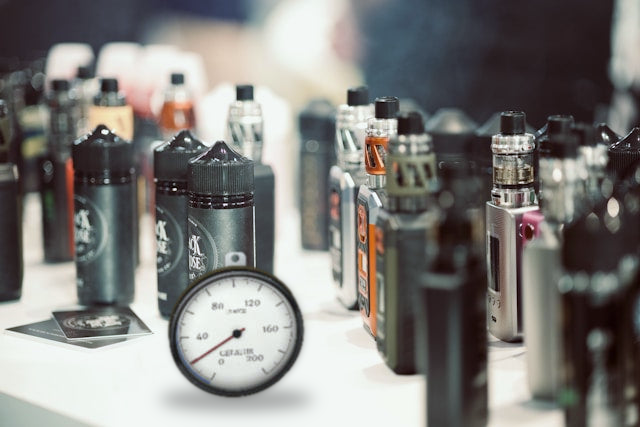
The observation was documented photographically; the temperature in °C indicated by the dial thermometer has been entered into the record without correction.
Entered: 20 °C
